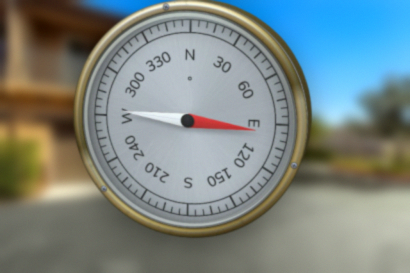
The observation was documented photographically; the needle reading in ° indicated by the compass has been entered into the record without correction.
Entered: 95 °
